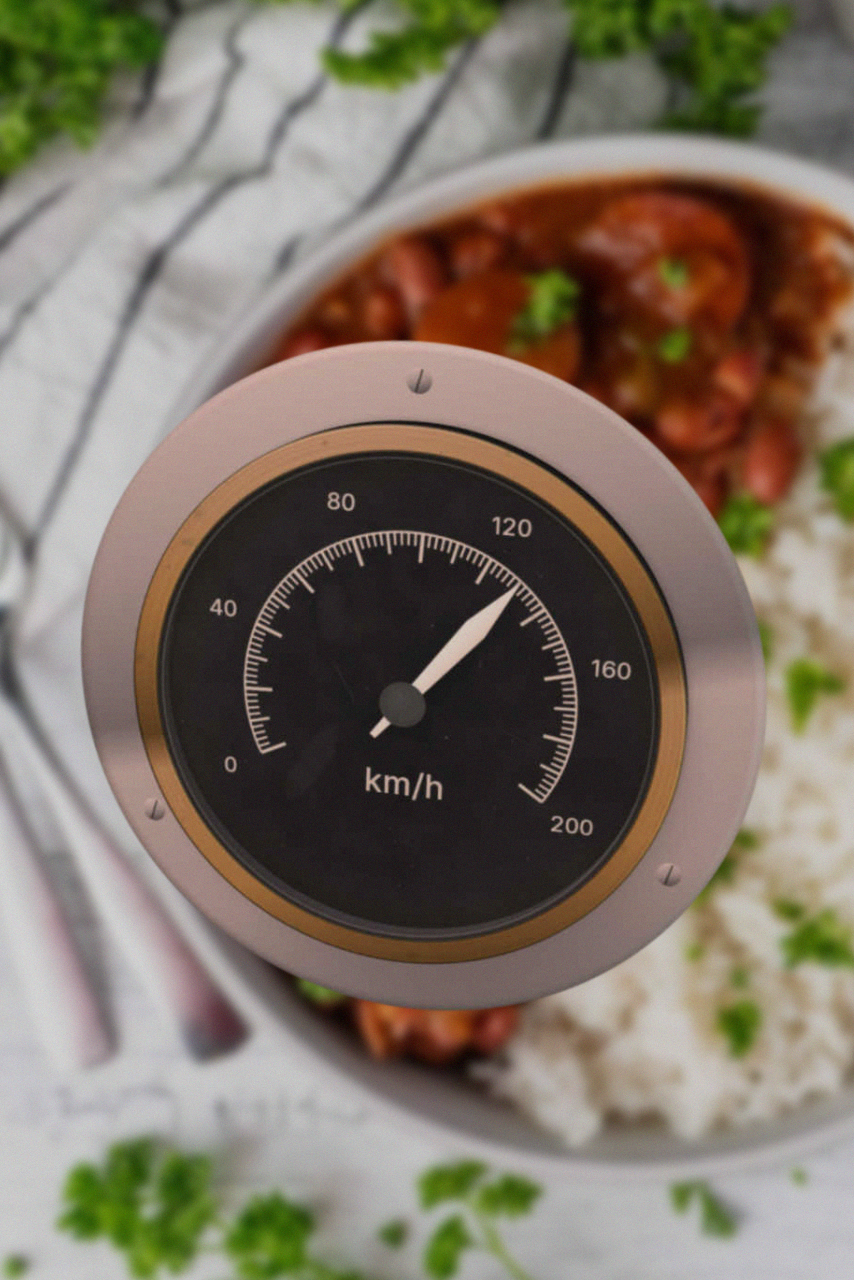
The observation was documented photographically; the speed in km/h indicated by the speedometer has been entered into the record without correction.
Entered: 130 km/h
